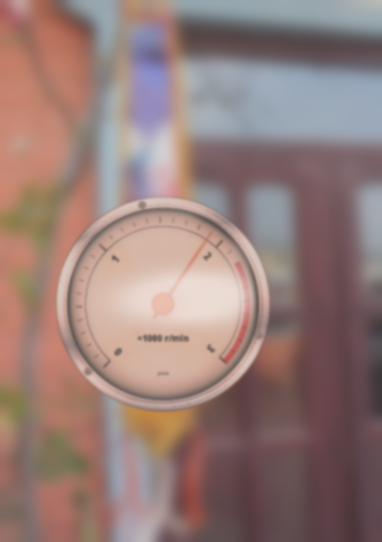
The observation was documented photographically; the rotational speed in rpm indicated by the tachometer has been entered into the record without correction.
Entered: 1900 rpm
